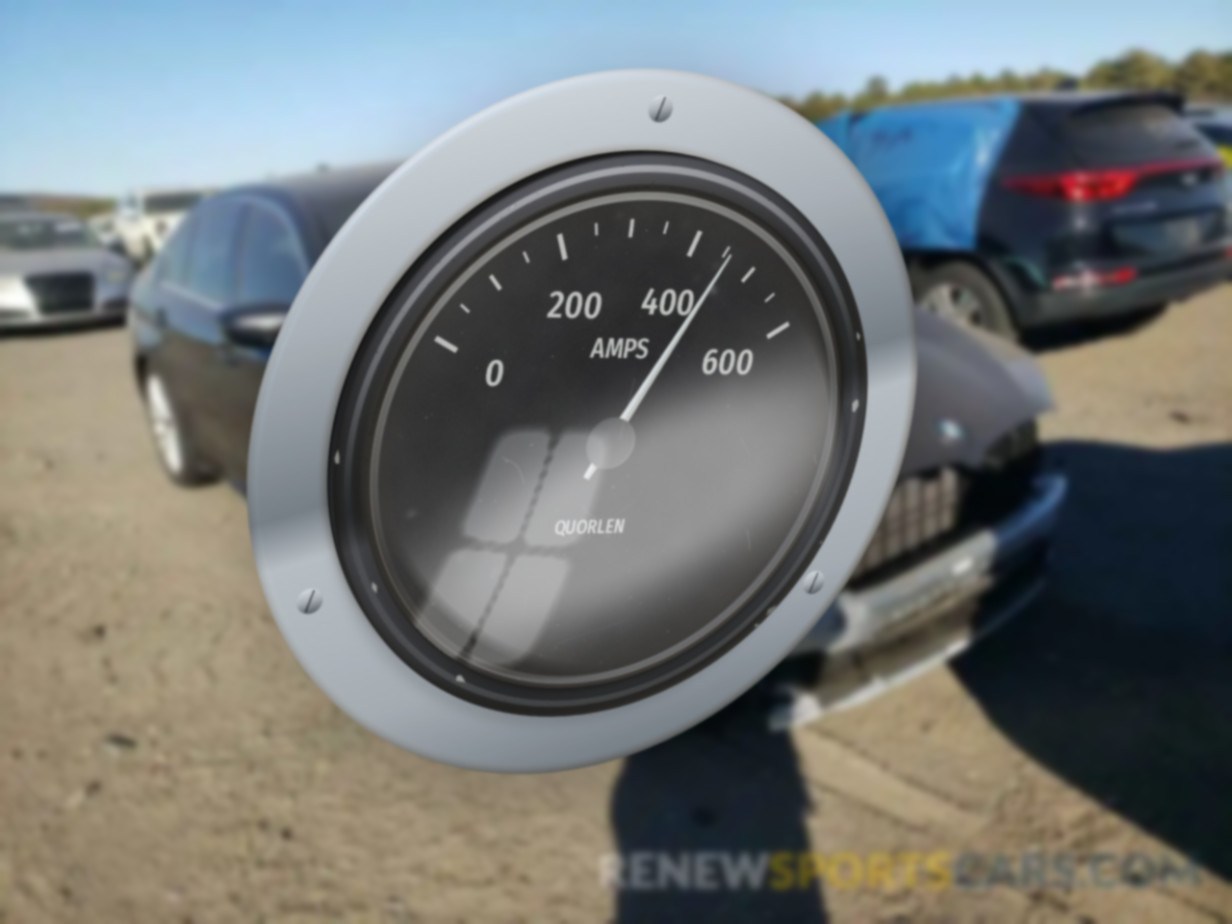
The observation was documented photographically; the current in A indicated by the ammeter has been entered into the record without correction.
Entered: 450 A
